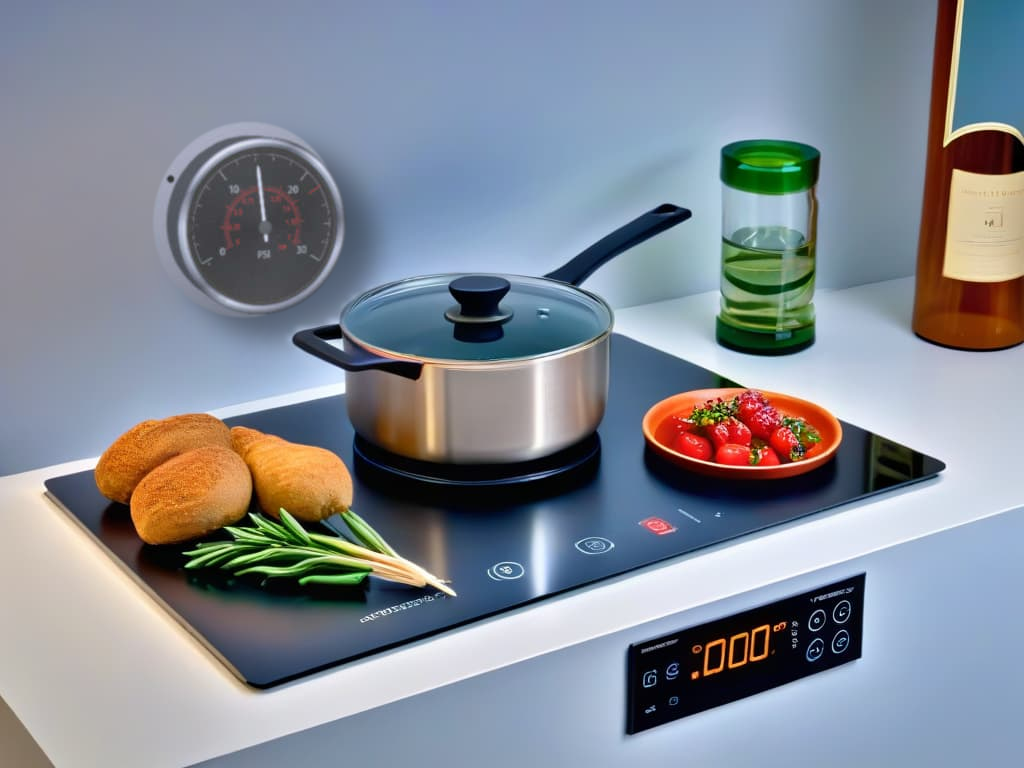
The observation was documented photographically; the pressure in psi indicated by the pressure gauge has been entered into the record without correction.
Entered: 14 psi
